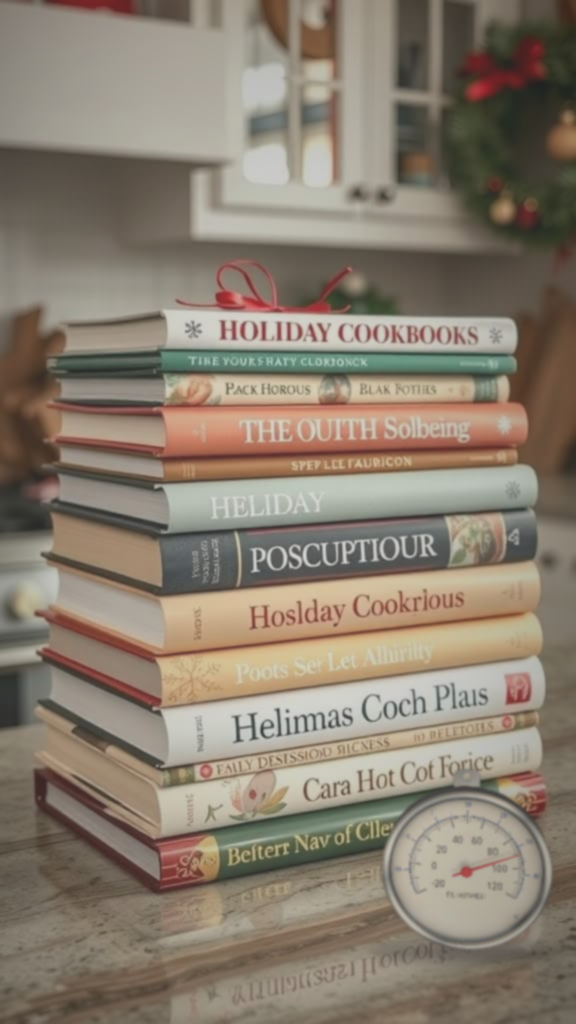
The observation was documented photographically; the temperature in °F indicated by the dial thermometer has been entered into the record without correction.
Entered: 90 °F
